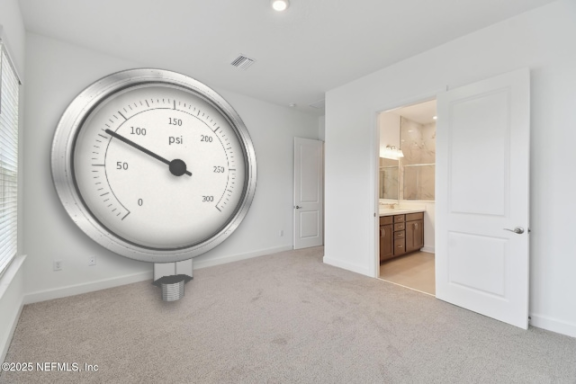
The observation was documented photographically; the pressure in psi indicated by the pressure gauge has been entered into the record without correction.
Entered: 80 psi
